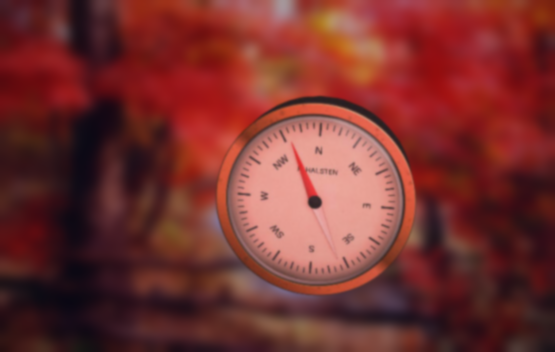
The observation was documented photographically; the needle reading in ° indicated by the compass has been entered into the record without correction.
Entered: 335 °
